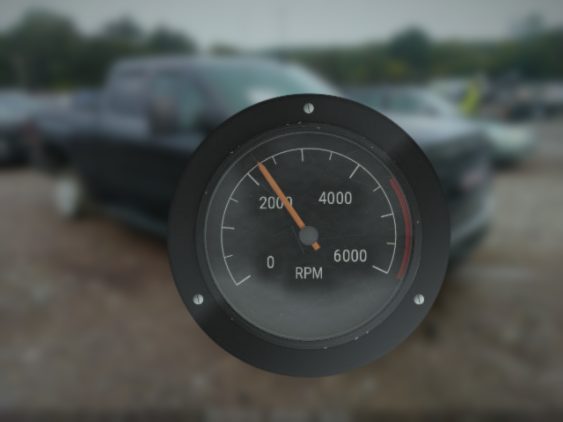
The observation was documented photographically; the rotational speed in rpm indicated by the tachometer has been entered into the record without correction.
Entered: 2250 rpm
